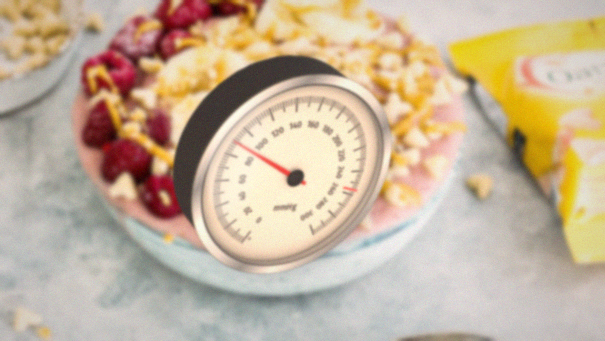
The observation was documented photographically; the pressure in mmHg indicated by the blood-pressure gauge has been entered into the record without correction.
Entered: 90 mmHg
